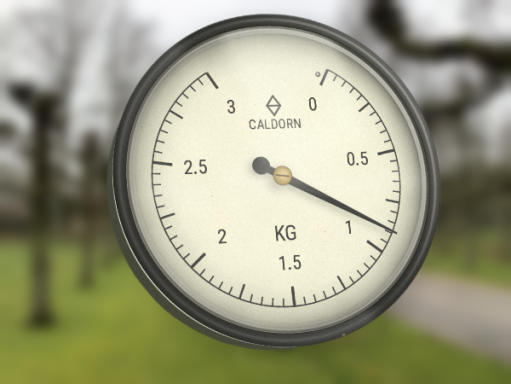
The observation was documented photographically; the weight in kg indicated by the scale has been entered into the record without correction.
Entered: 0.9 kg
